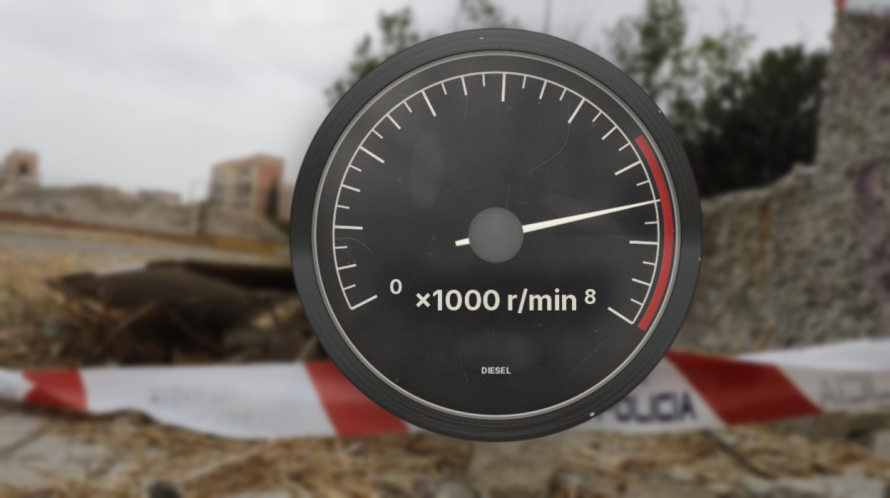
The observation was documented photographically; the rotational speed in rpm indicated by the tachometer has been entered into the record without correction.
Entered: 6500 rpm
